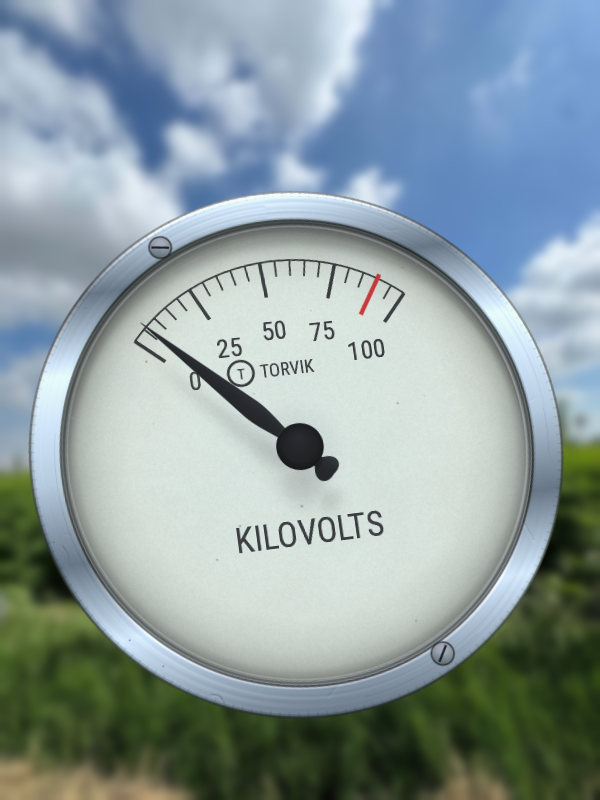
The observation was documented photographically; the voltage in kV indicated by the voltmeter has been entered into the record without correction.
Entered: 5 kV
